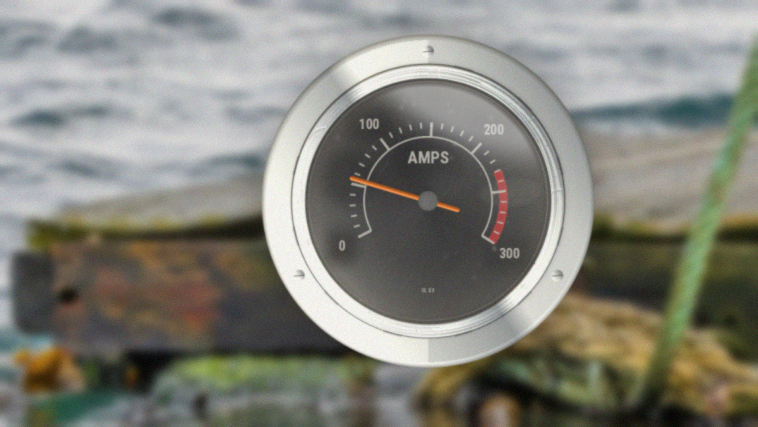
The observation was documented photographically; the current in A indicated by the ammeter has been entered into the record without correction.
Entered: 55 A
